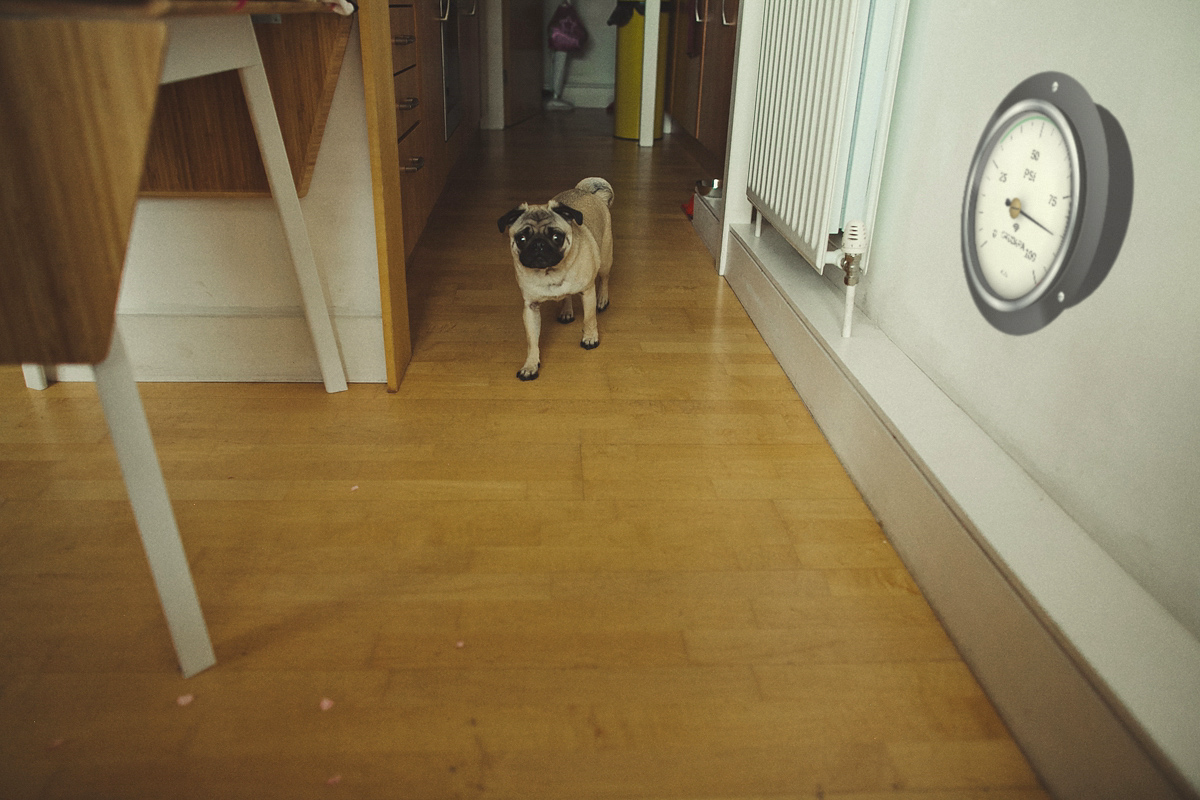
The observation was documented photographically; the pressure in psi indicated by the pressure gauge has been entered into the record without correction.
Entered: 85 psi
